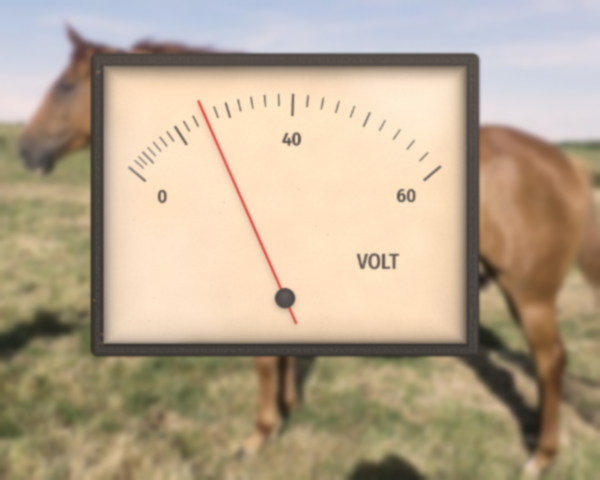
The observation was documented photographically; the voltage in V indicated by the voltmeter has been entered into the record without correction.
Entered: 26 V
